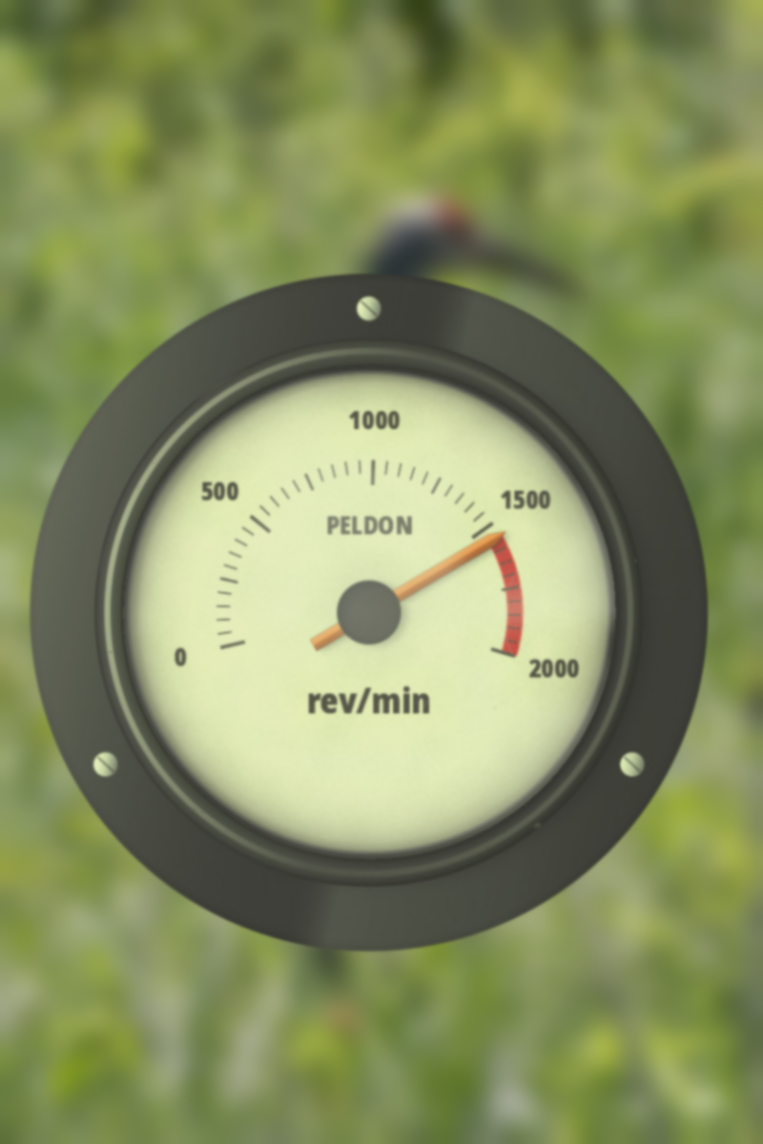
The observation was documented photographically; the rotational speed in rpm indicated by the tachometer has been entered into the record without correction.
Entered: 1550 rpm
